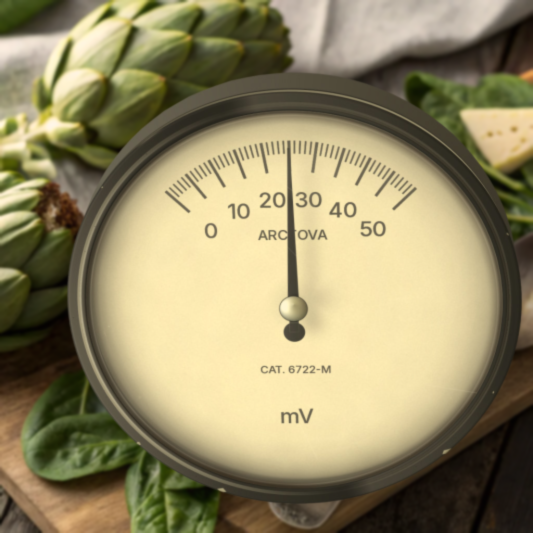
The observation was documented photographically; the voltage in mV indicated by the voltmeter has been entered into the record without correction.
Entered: 25 mV
